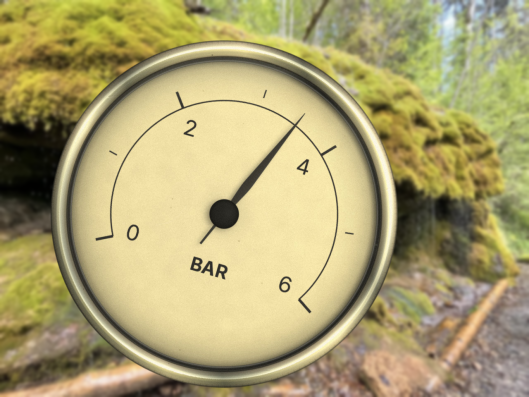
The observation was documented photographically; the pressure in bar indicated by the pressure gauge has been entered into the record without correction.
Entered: 3.5 bar
